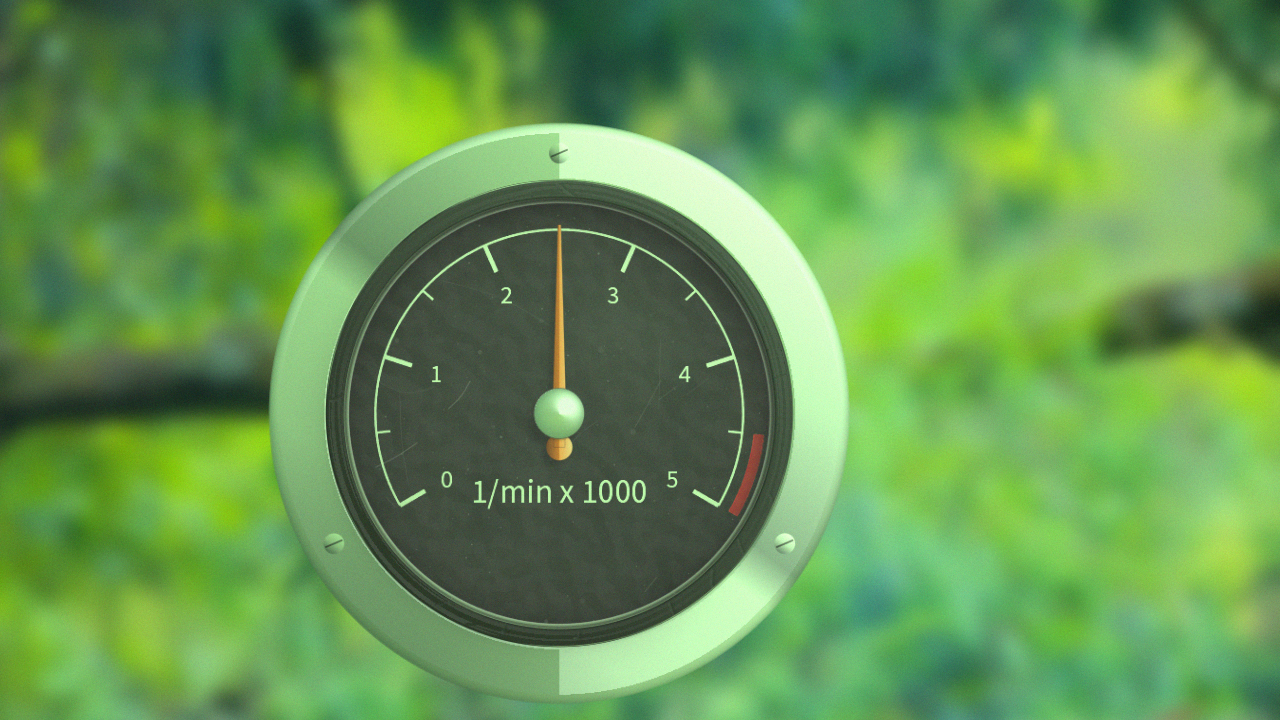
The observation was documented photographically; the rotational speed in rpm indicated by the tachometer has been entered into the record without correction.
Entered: 2500 rpm
